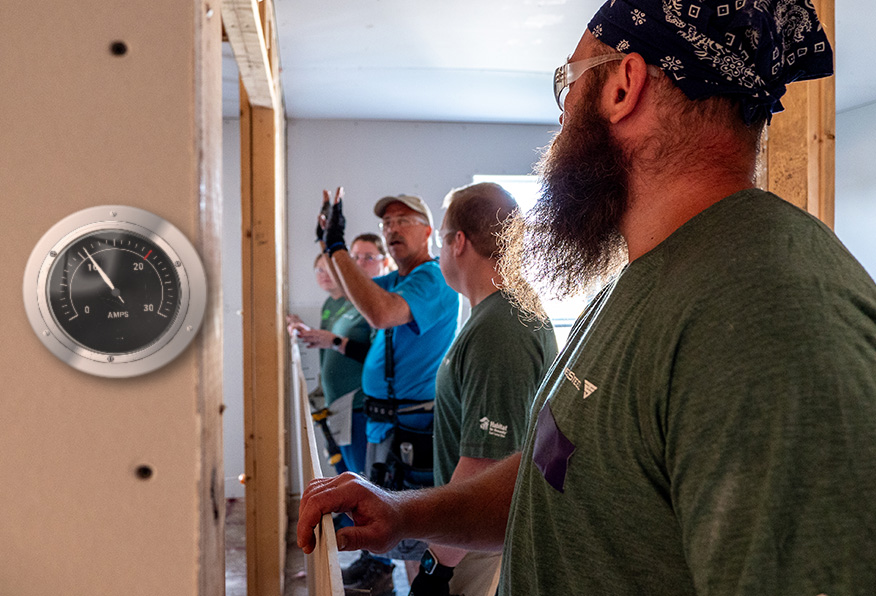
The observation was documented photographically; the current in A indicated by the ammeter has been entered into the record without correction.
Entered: 11 A
